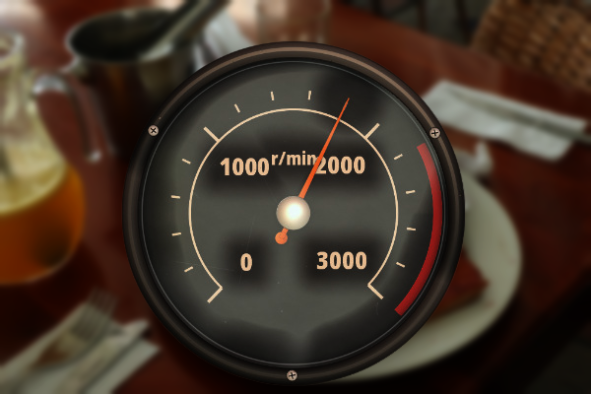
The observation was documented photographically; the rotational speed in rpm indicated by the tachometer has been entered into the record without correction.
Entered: 1800 rpm
